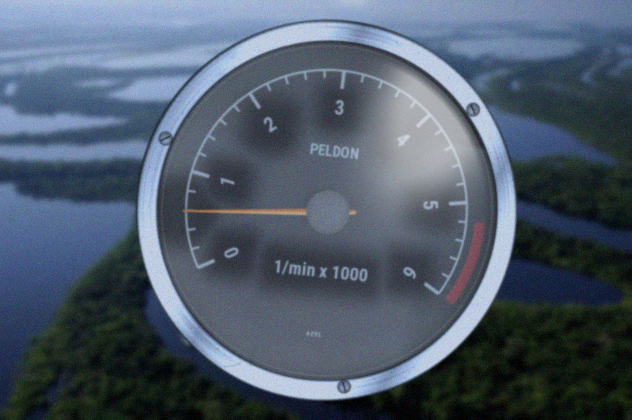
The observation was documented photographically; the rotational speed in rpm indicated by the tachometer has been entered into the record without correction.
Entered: 600 rpm
